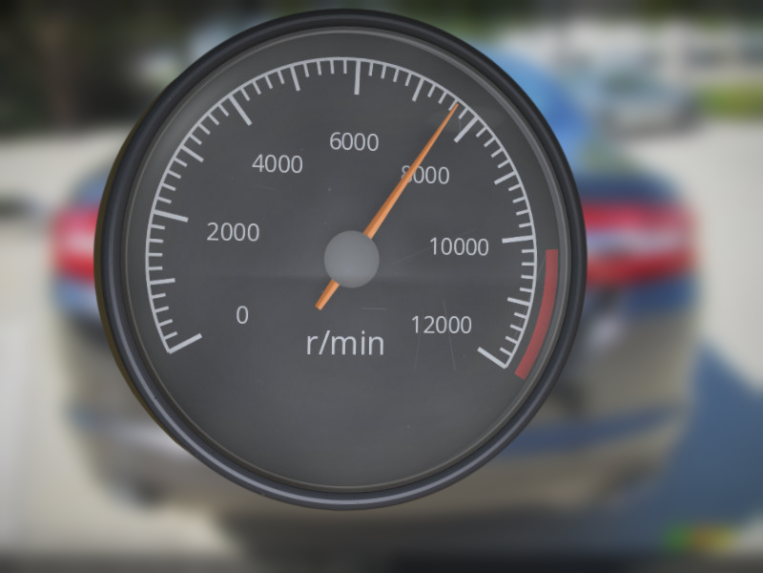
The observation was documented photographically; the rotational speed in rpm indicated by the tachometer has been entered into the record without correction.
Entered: 7600 rpm
